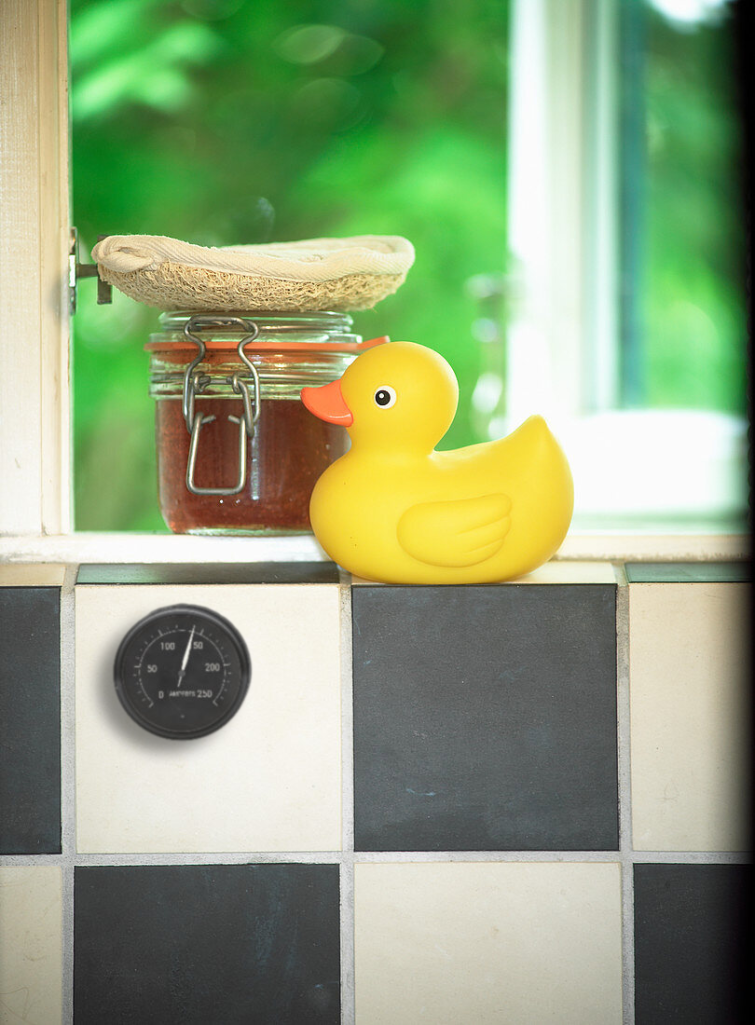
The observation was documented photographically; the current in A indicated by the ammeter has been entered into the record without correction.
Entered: 140 A
